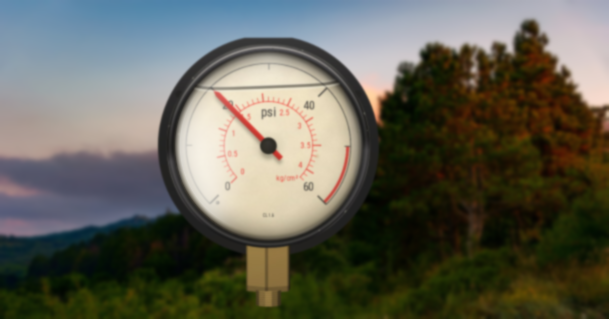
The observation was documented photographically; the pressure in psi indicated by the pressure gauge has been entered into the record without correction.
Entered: 20 psi
